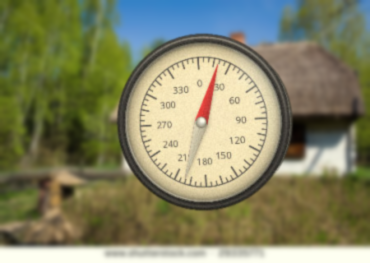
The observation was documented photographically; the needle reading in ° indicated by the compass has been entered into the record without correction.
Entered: 20 °
